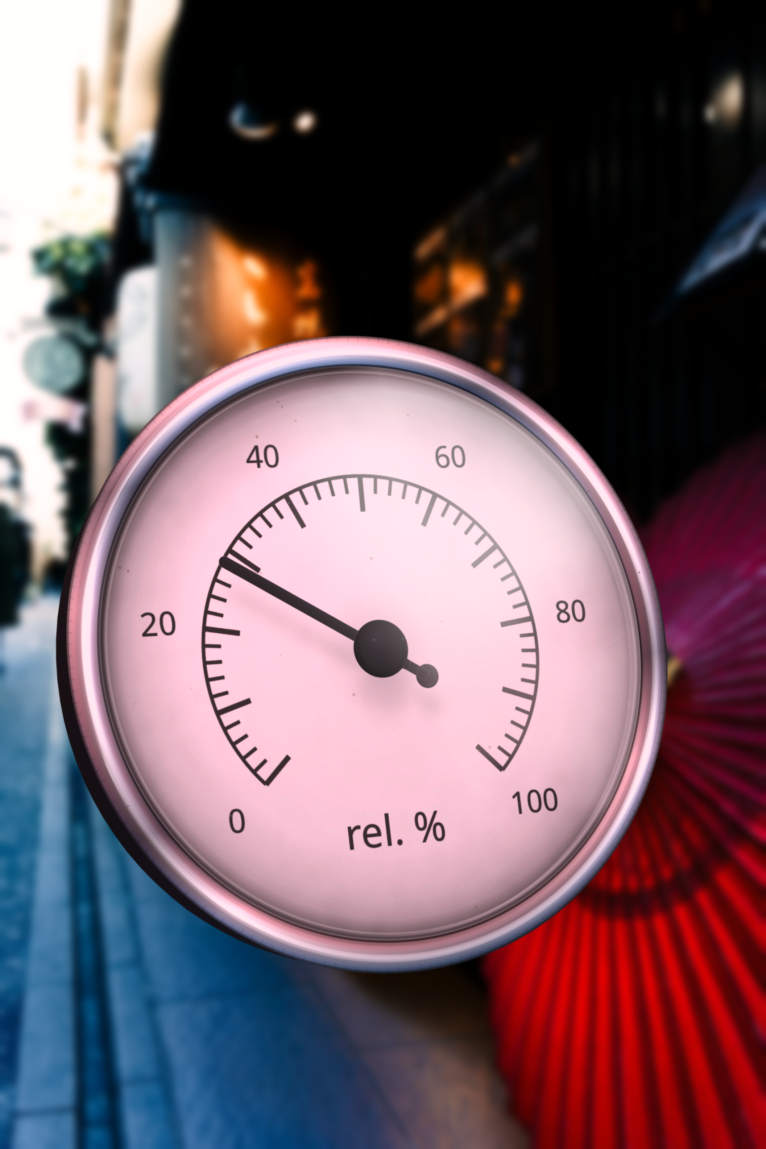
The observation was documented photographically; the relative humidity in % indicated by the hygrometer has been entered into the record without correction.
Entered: 28 %
